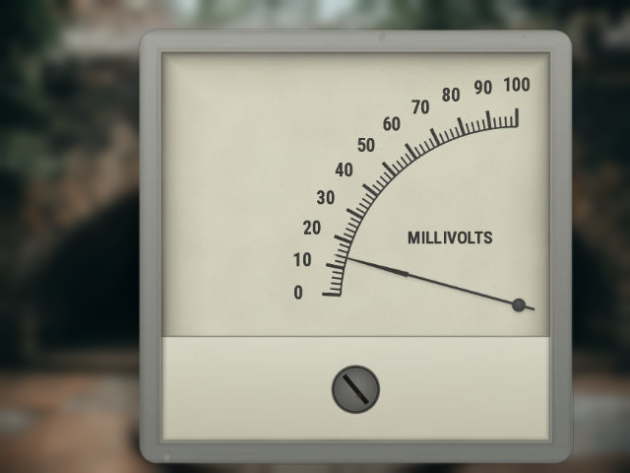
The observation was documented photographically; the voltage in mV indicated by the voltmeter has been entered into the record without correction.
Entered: 14 mV
